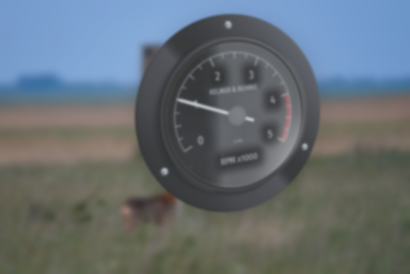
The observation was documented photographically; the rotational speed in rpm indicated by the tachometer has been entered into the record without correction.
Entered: 1000 rpm
